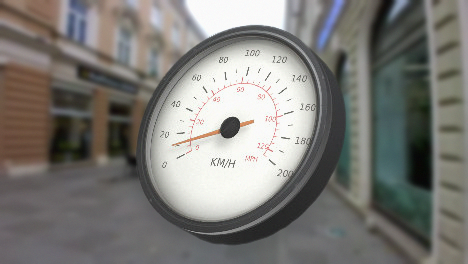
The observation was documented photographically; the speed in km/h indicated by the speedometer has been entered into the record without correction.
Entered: 10 km/h
